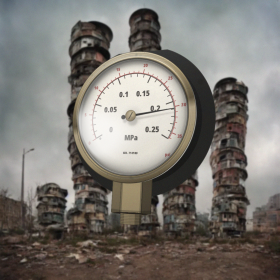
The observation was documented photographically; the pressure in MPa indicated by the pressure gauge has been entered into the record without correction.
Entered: 0.21 MPa
